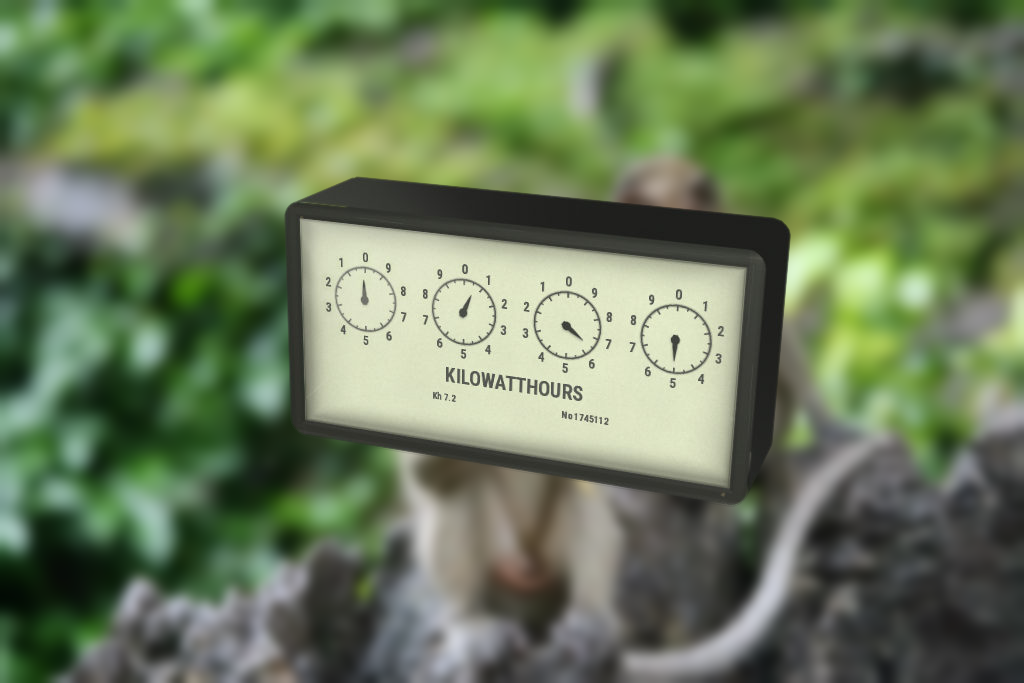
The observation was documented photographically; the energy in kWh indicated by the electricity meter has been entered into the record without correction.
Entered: 65 kWh
